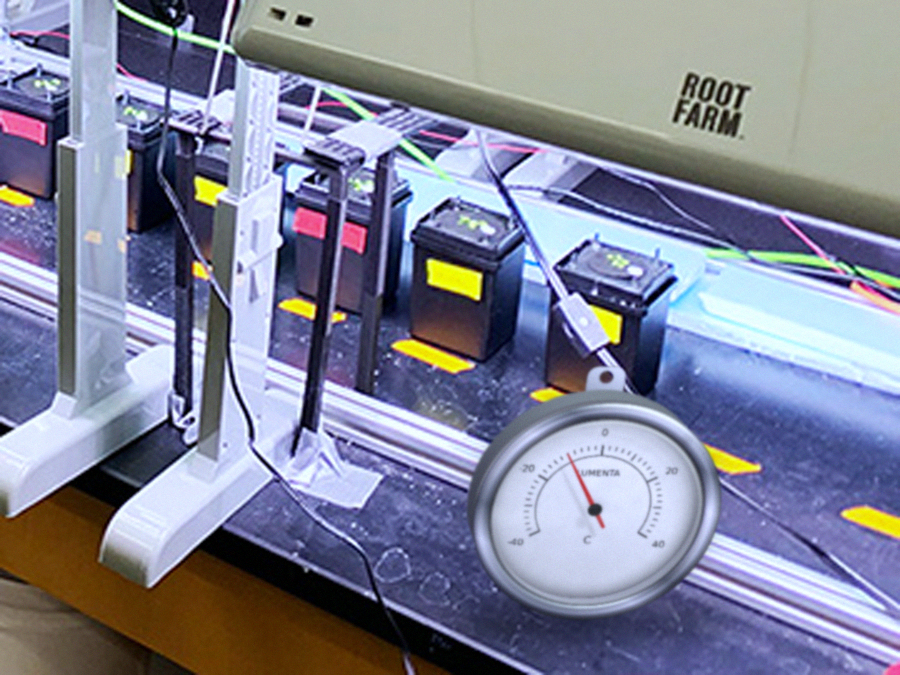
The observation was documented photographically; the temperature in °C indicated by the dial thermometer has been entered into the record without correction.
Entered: -10 °C
